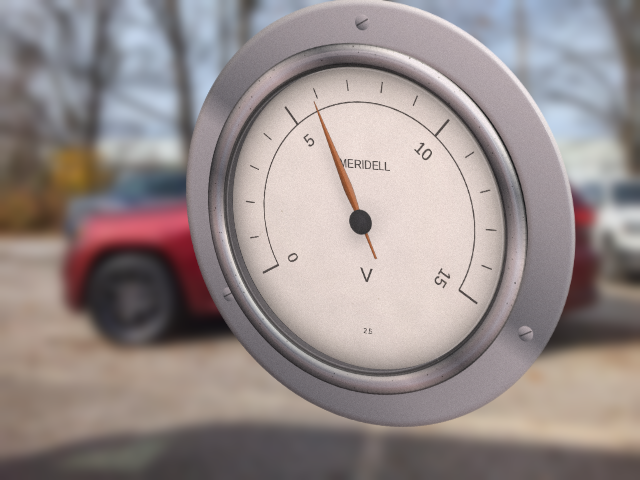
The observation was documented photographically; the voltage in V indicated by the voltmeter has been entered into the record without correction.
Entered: 6 V
